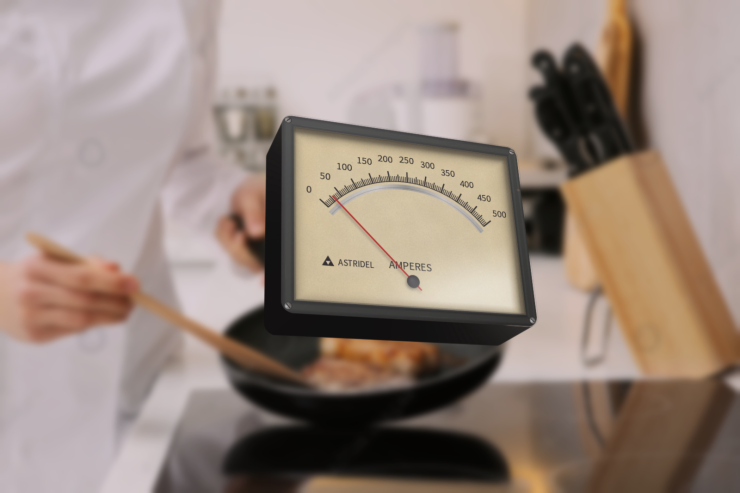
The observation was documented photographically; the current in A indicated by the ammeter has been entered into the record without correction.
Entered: 25 A
